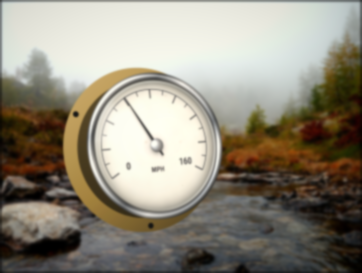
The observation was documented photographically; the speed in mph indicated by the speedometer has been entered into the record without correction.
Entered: 60 mph
